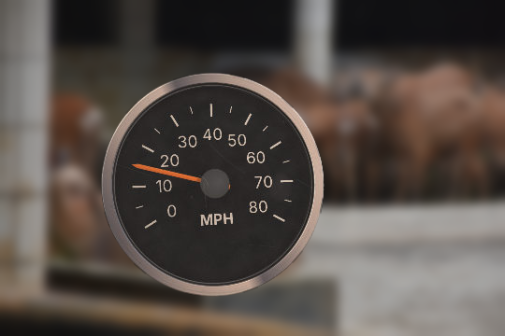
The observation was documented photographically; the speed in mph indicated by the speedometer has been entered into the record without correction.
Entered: 15 mph
